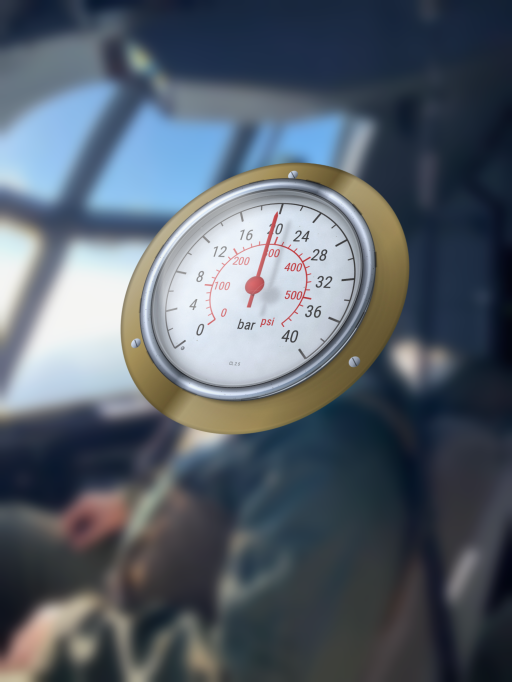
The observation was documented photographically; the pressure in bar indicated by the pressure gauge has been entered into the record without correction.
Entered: 20 bar
